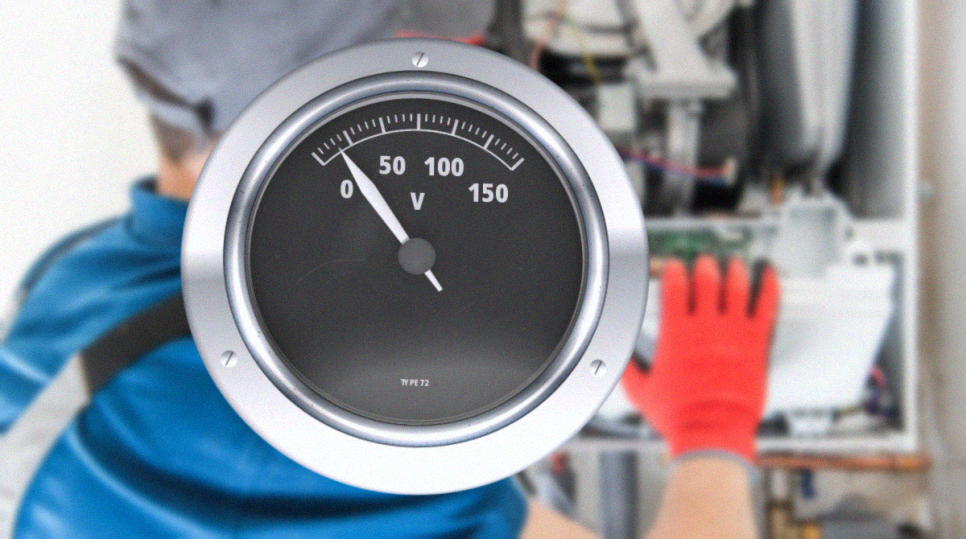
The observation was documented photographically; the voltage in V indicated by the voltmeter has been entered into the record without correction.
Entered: 15 V
